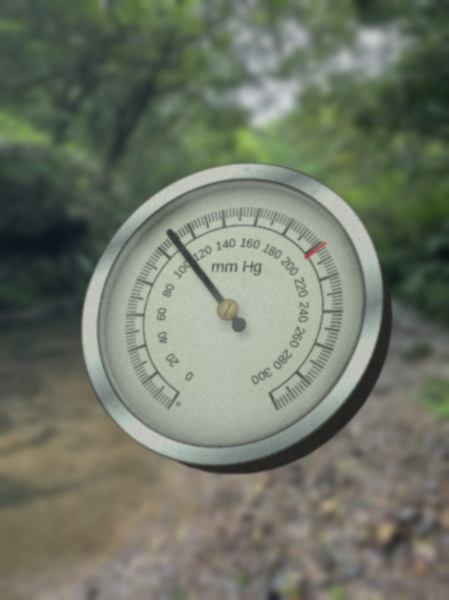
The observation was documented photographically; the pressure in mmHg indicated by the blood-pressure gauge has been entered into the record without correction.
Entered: 110 mmHg
